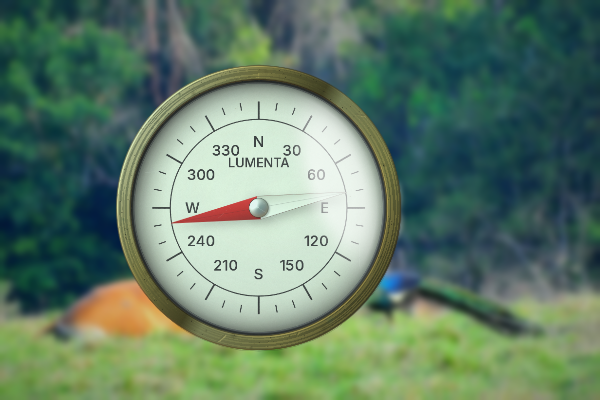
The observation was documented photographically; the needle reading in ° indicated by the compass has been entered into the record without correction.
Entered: 260 °
